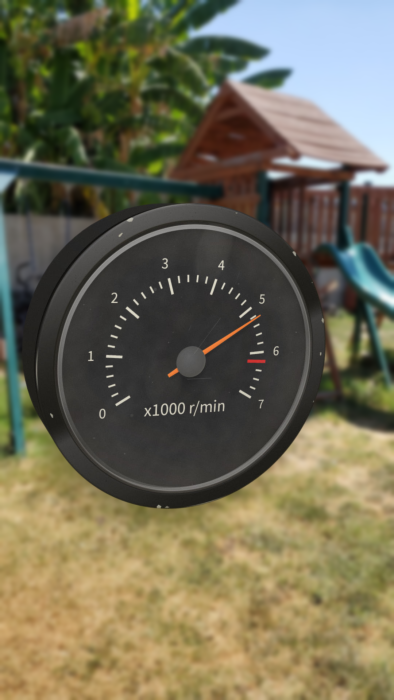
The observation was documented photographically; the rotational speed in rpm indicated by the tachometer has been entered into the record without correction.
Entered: 5200 rpm
